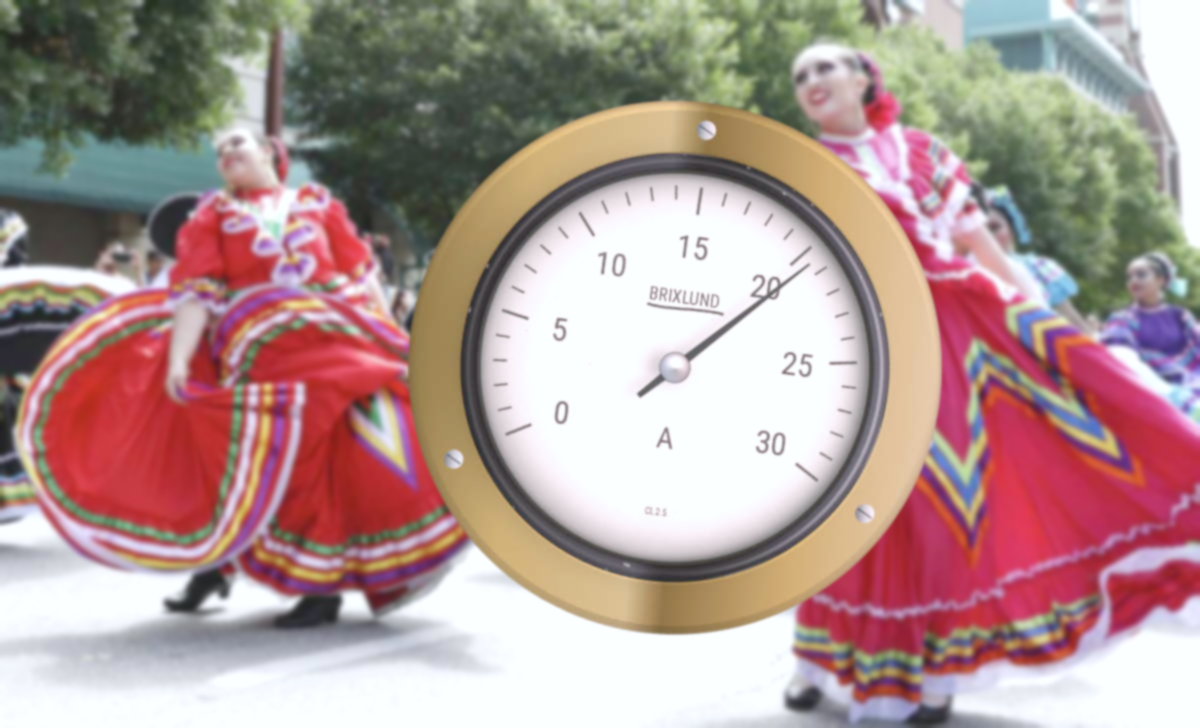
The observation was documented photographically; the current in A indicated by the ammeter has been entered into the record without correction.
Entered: 20.5 A
